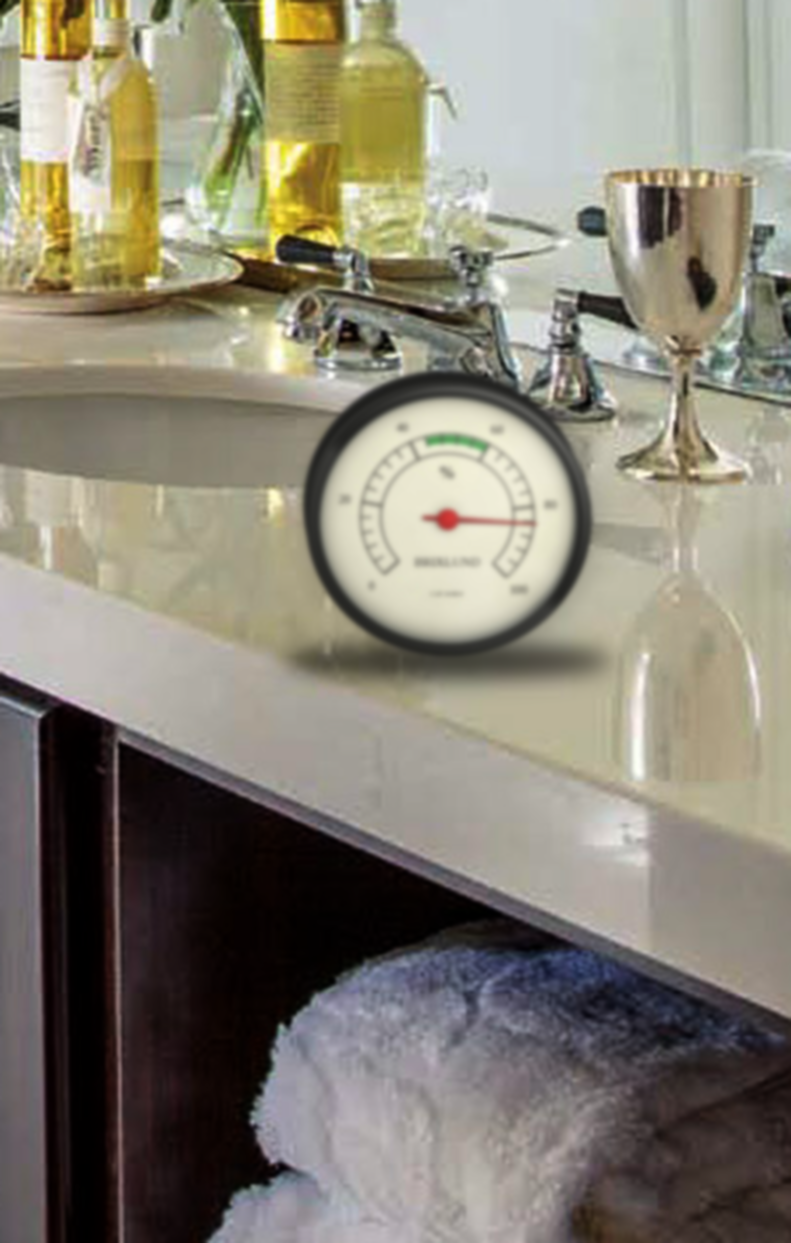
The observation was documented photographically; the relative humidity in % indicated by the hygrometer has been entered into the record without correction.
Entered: 84 %
